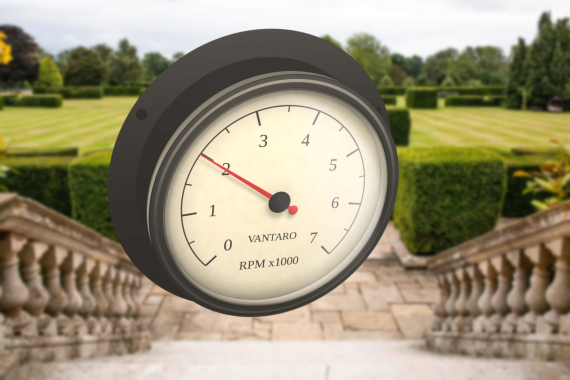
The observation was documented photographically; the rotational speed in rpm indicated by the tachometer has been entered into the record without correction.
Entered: 2000 rpm
